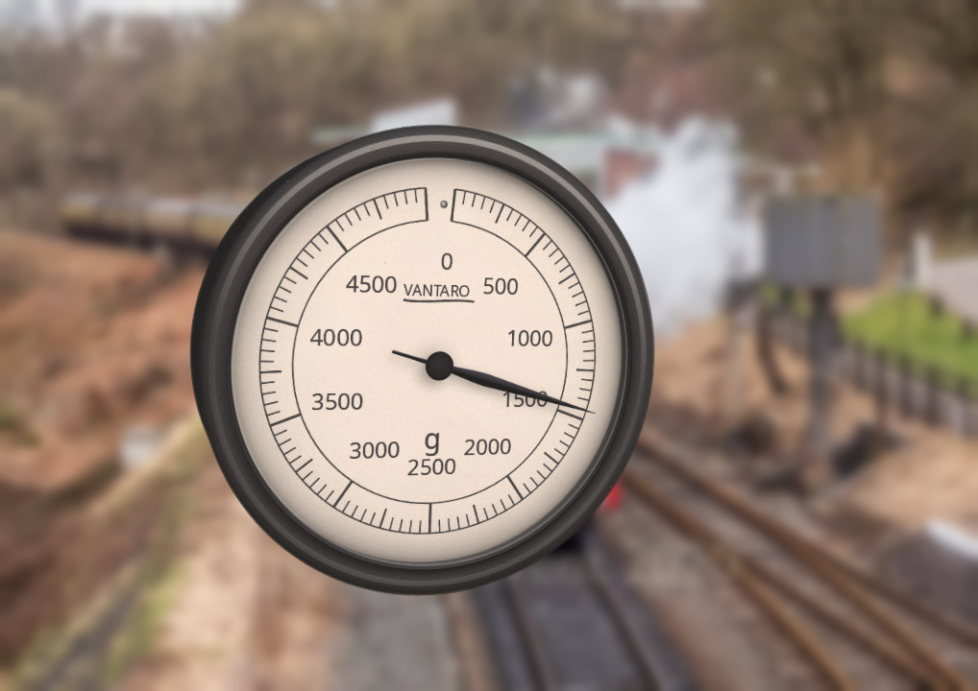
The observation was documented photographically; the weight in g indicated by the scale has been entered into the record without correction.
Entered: 1450 g
